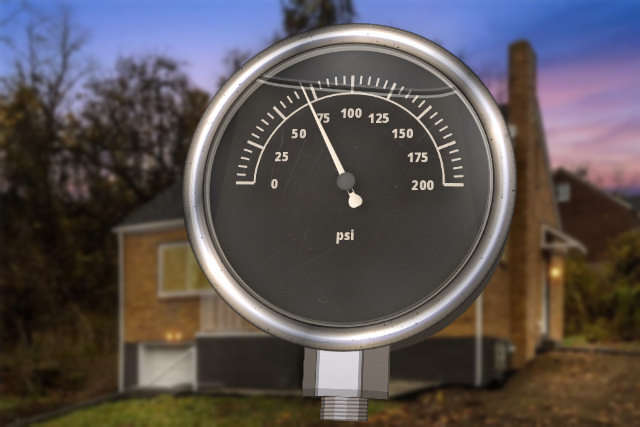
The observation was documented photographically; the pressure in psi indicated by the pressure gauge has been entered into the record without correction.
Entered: 70 psi
